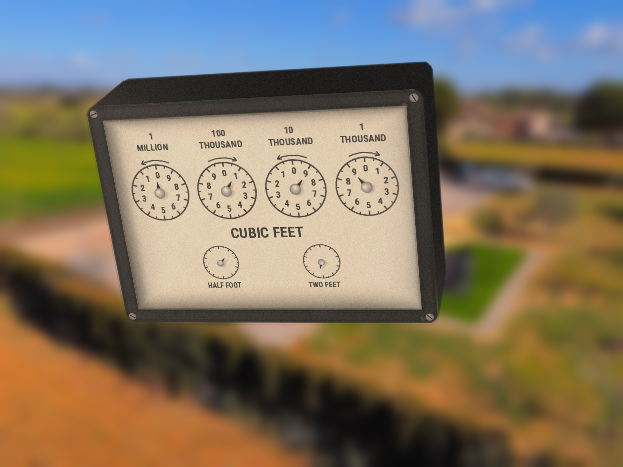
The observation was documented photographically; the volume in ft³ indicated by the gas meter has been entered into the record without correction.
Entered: 8900 ft³
